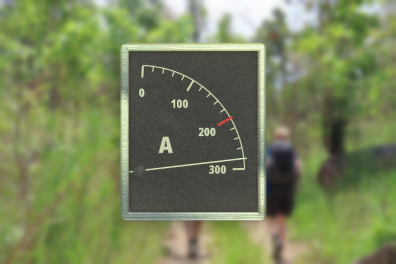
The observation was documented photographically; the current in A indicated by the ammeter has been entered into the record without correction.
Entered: 280 A
